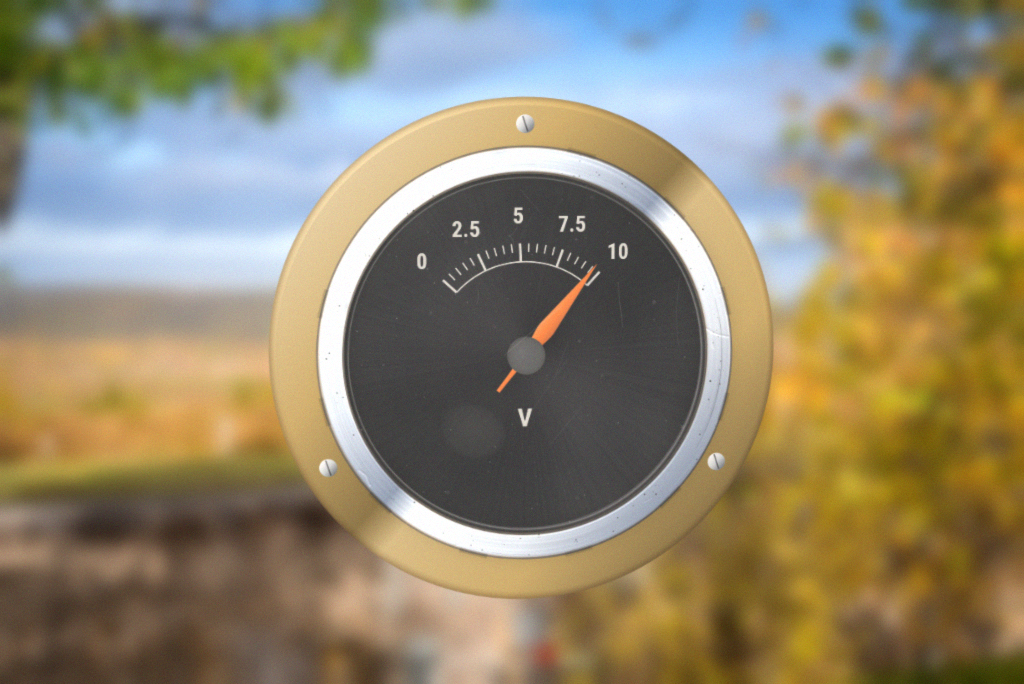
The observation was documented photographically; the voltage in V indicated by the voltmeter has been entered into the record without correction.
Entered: 9.5 V
